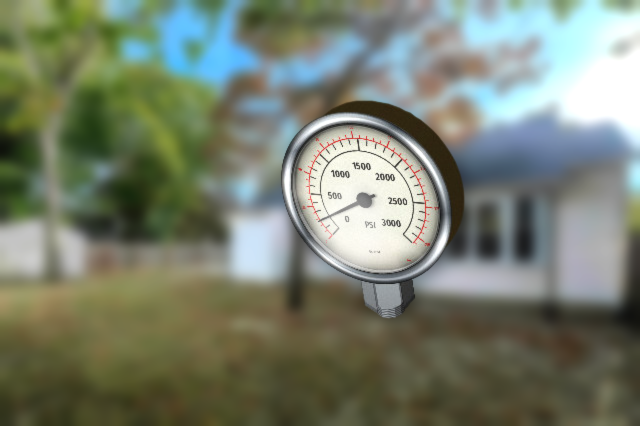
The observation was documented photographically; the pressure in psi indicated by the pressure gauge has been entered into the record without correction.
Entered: 200 psi
